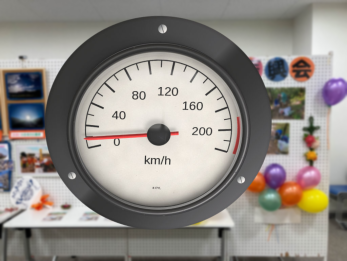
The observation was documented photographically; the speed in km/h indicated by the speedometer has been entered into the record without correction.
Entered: 10 km/h
